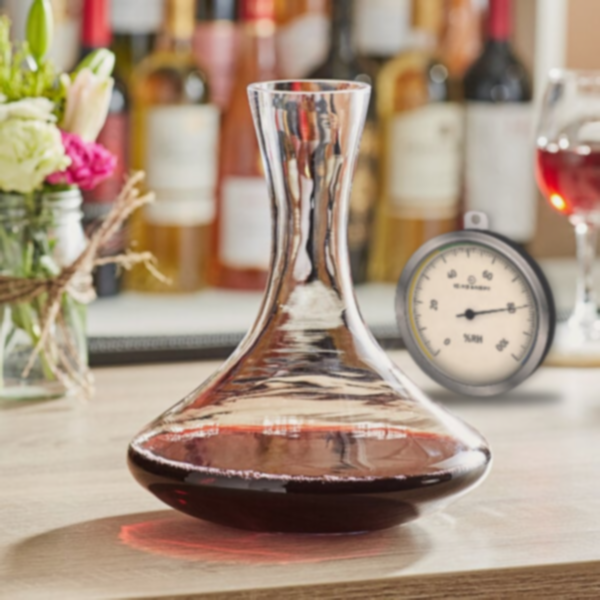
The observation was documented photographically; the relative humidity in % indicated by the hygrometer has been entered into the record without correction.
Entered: 80 %
